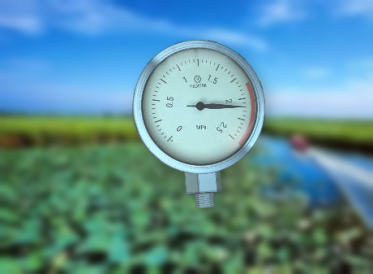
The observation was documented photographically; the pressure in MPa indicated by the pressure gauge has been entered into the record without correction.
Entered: 2.1 MPa
